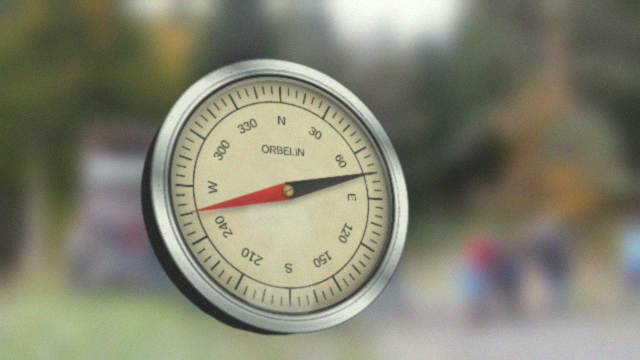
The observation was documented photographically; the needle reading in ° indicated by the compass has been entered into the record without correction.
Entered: 255 °
